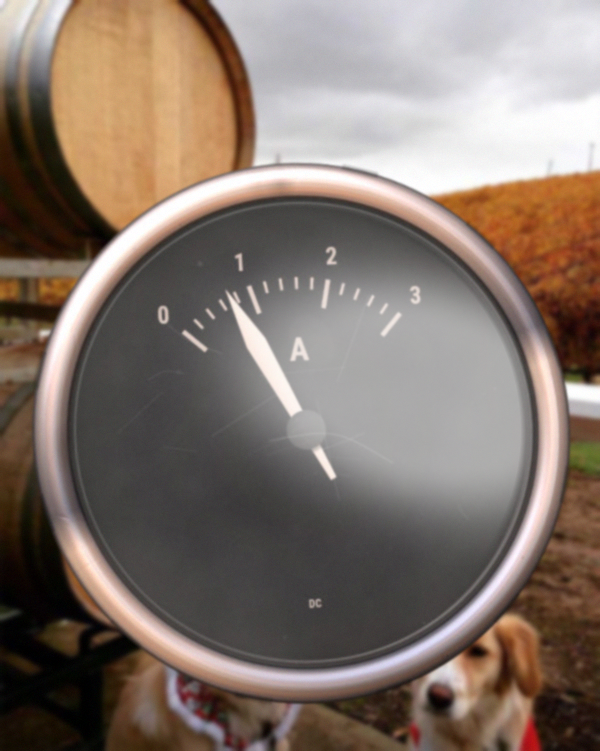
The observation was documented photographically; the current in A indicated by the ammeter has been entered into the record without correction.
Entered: 0.7 A
